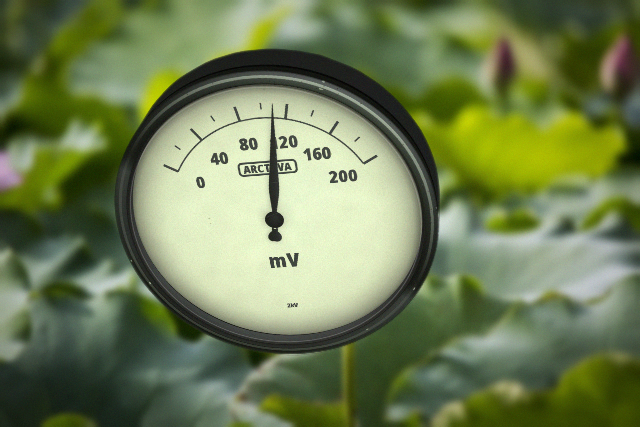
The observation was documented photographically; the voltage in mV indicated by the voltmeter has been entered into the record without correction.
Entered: 110 mV
